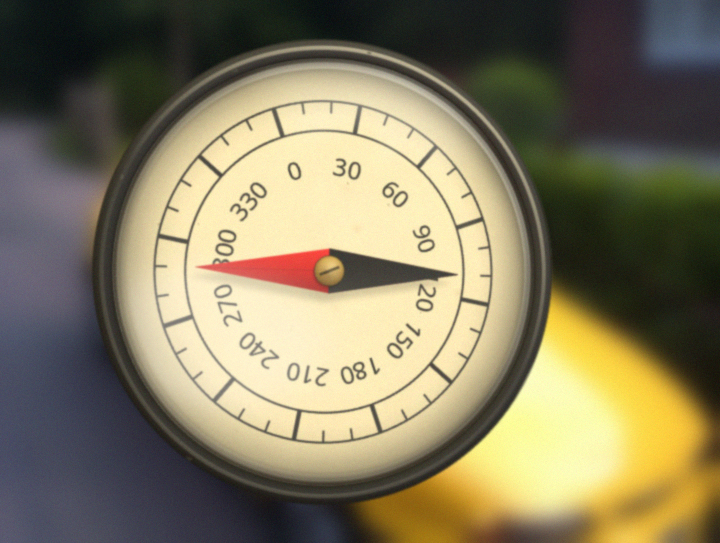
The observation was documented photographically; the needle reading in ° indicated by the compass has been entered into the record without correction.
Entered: 290 °
